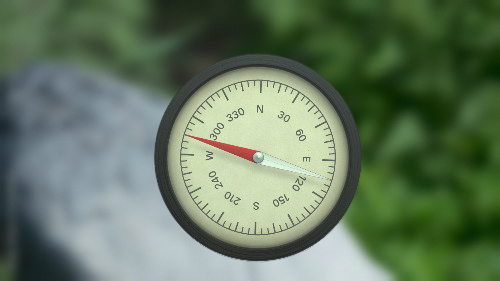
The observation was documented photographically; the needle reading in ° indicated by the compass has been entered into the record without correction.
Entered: 285 °
